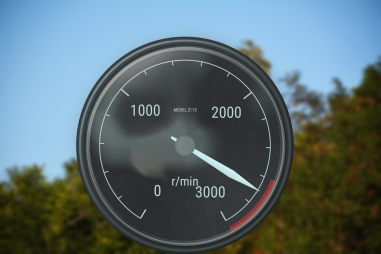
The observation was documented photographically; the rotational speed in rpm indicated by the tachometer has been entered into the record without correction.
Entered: 2700 rpm
